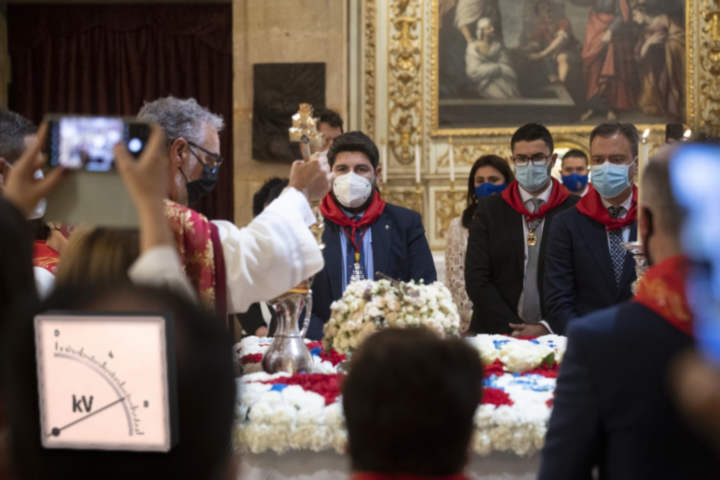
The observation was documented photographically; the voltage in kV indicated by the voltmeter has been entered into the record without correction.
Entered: 7 kV
